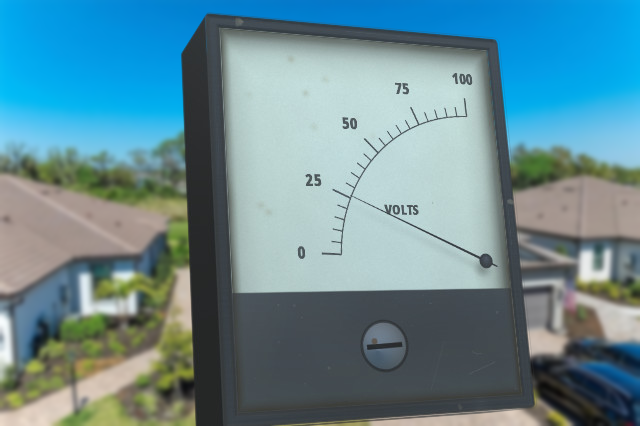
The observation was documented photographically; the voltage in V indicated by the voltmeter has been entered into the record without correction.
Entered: 25 V
